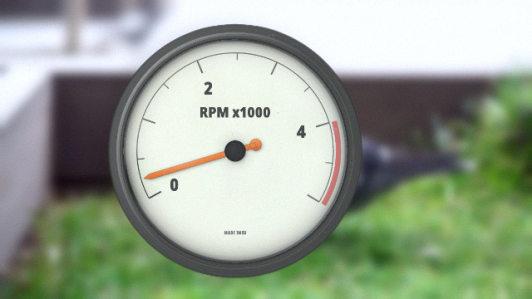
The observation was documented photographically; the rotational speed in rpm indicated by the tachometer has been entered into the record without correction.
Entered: 250 rpm
